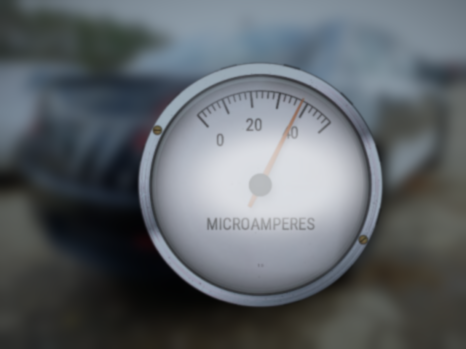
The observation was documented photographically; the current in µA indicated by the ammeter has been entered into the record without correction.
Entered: 38 µA
